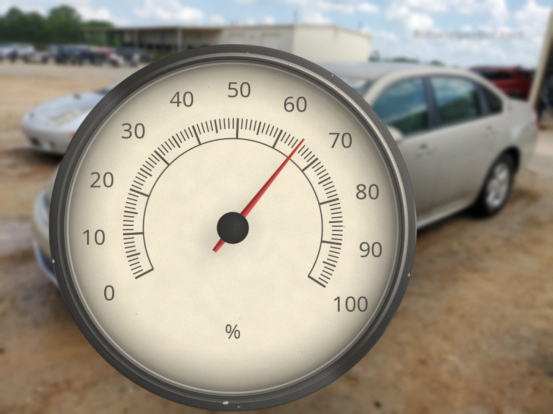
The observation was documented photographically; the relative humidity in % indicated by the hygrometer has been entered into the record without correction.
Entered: 65 %
